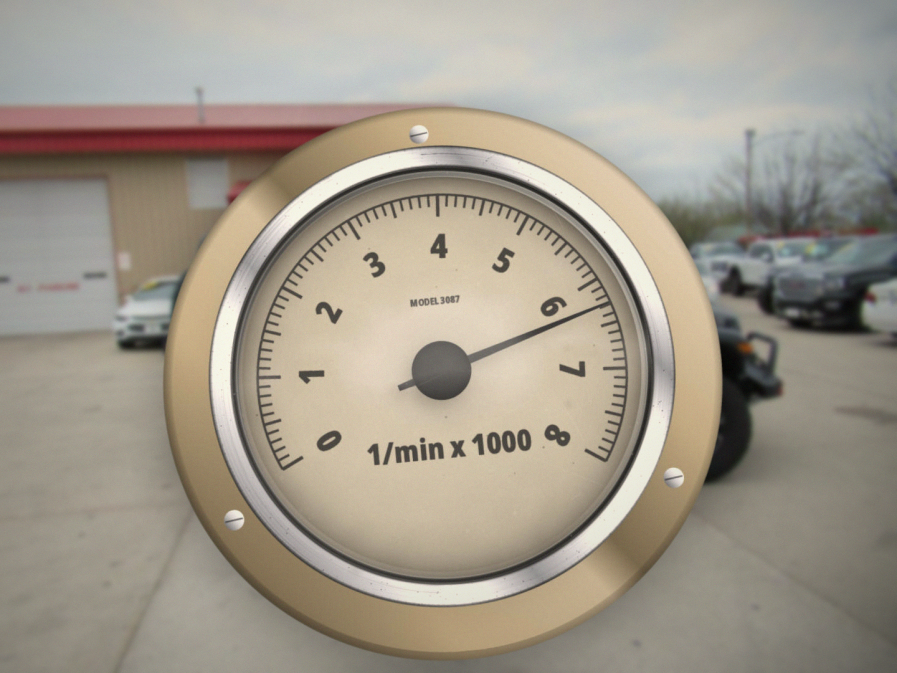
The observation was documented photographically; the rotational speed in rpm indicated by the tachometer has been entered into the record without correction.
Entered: 6300 rpm
